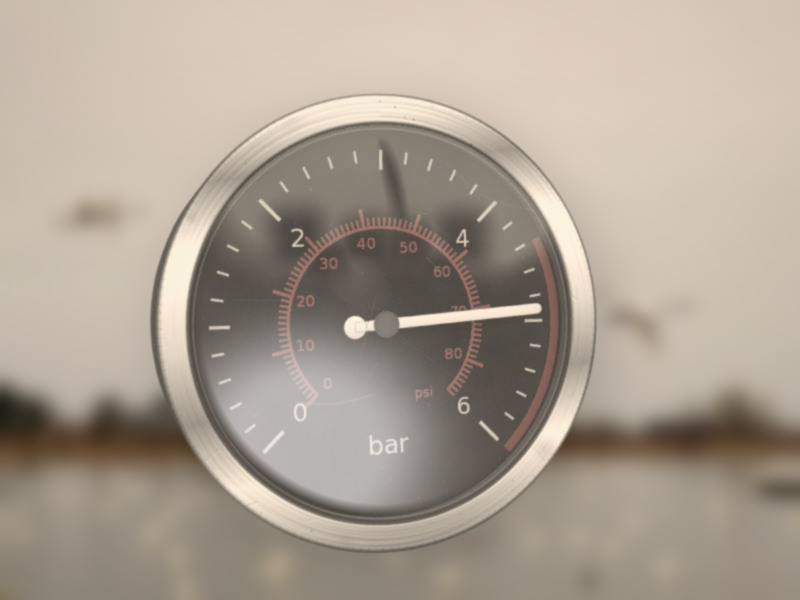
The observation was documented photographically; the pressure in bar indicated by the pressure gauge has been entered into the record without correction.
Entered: 4.9 bar
